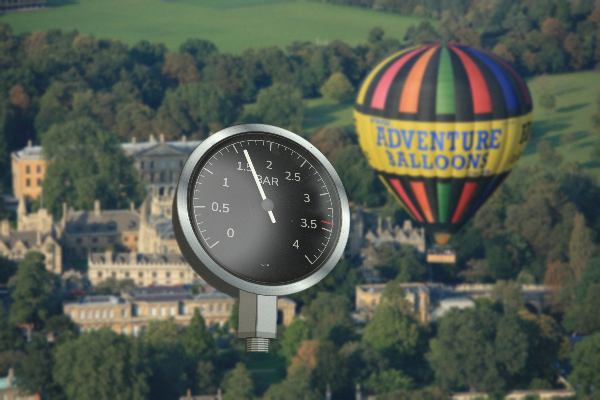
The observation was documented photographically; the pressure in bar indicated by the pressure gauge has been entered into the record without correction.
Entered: 1.6 bar
